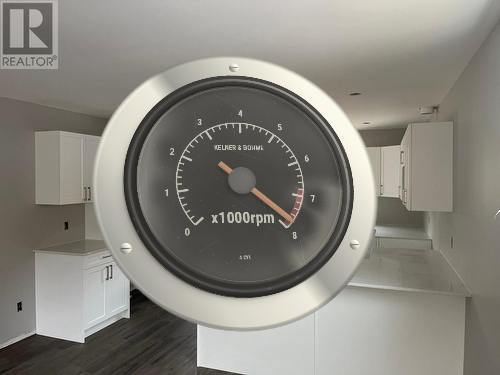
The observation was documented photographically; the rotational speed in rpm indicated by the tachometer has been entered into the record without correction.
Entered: 7800 rpm
